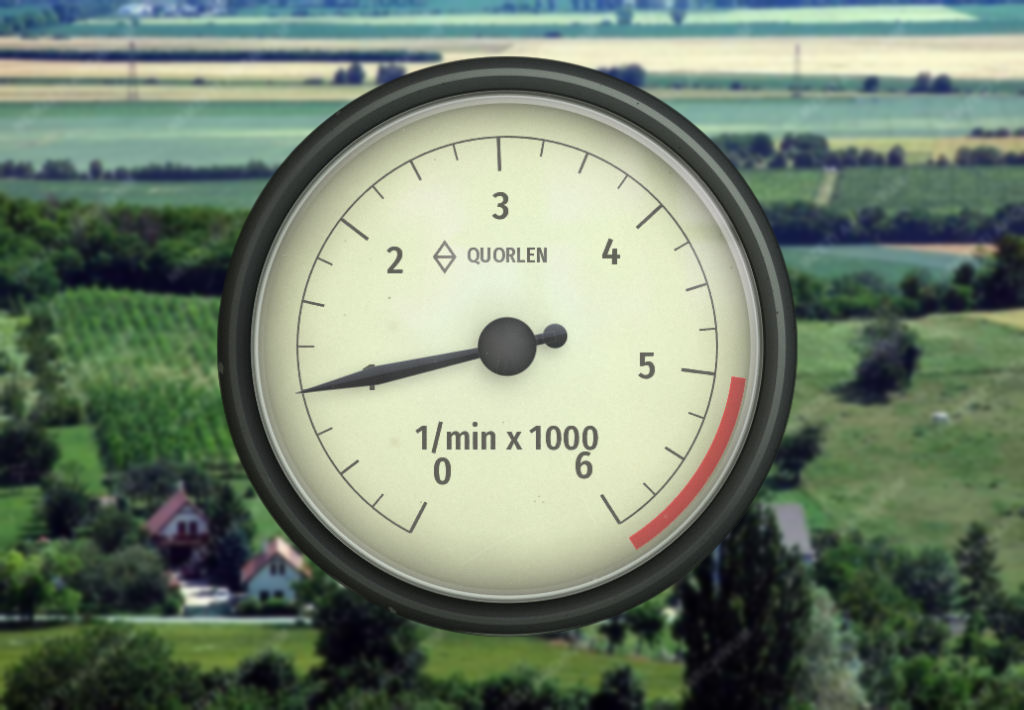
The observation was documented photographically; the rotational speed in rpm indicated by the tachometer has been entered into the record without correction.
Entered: 1000 rpm
